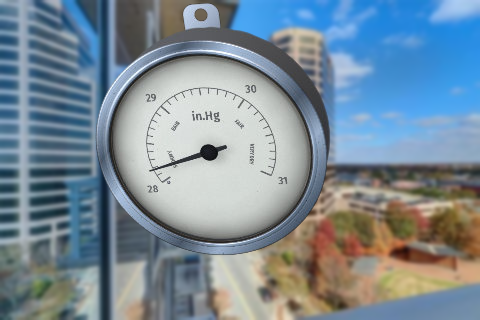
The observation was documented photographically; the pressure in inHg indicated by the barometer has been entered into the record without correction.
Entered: 28.2 inHg
